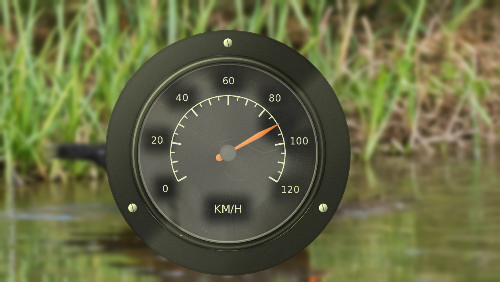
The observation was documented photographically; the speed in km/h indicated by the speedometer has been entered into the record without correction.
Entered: 90 km/h
